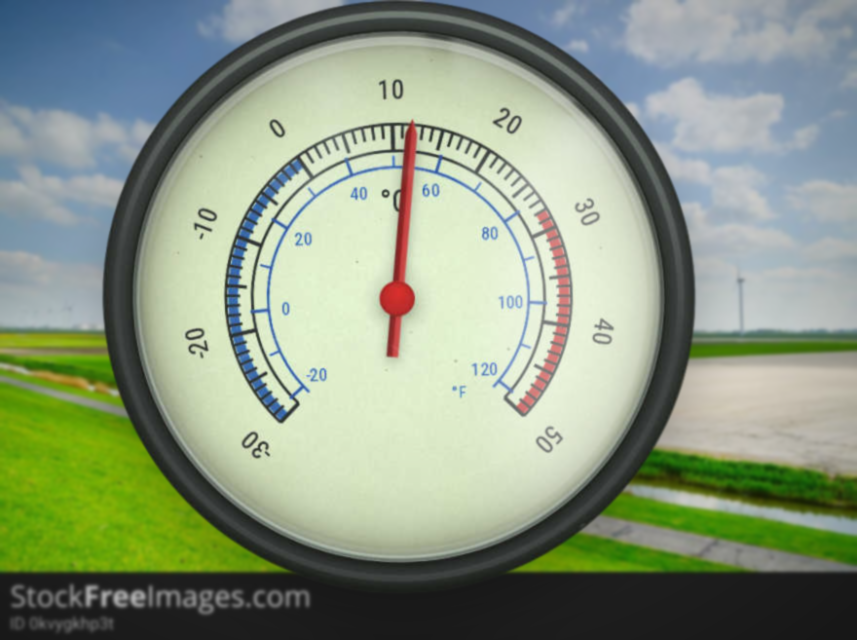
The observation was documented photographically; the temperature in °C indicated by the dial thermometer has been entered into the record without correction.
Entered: 12 °C
